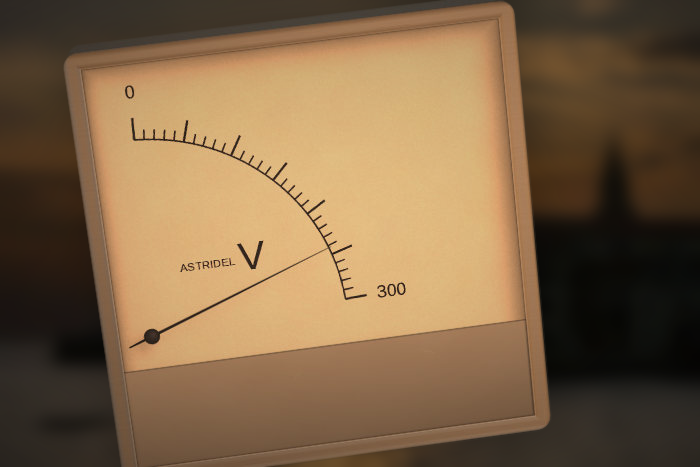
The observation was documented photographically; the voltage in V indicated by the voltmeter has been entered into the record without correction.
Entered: 240 V
